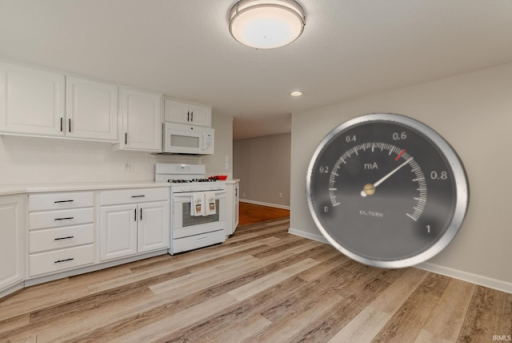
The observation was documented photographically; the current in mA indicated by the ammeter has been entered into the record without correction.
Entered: 0.7 mA
